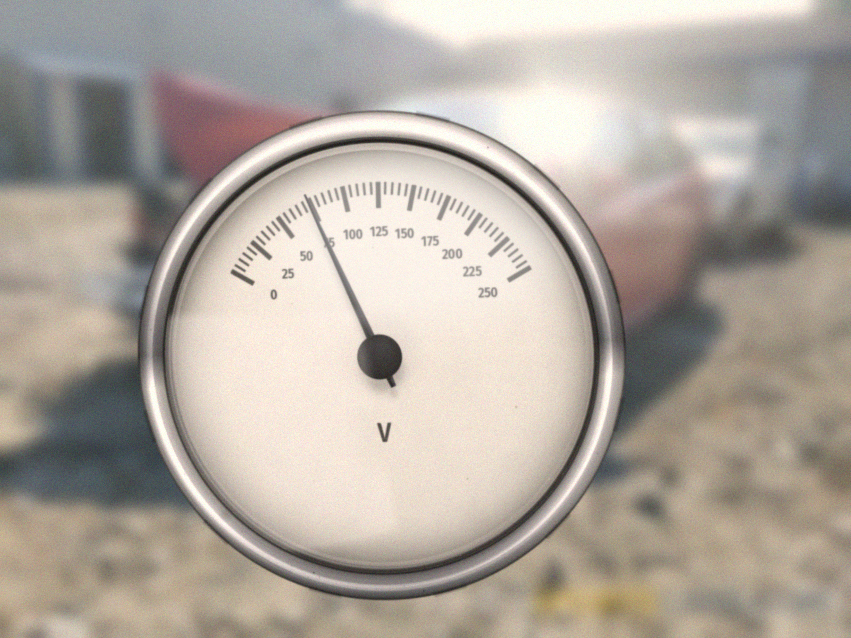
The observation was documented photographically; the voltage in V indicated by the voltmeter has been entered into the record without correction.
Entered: 75 V
